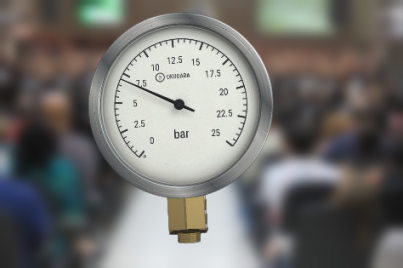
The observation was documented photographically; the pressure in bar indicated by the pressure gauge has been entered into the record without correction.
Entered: 7 bar
